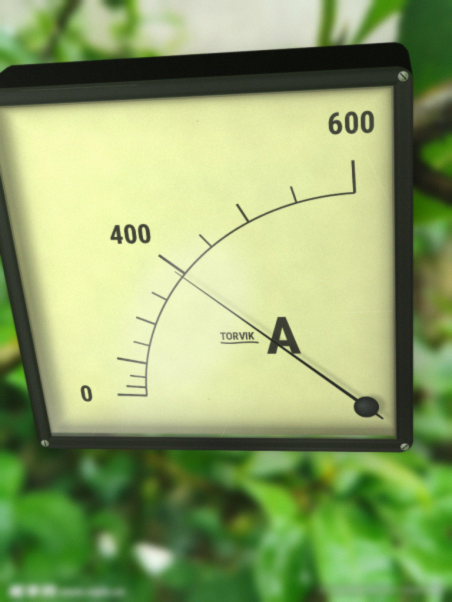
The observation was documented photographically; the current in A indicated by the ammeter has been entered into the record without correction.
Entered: 400 A
